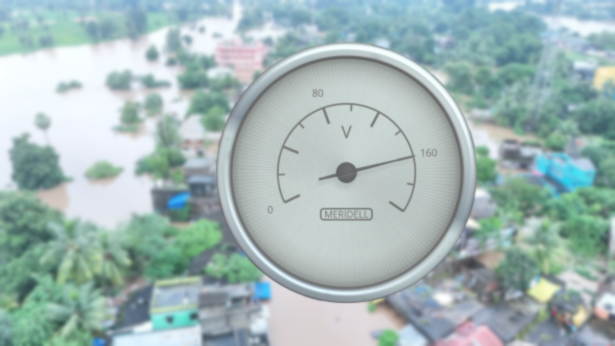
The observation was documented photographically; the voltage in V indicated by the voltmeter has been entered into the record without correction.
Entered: 160 V
